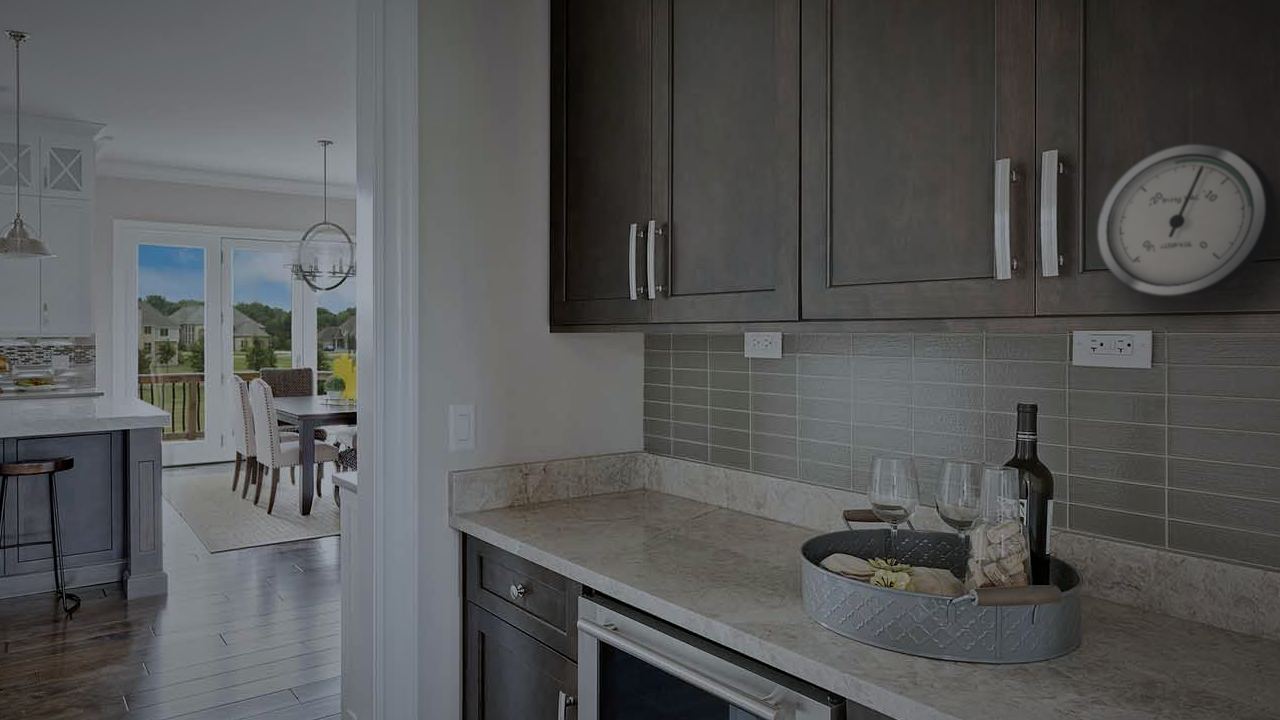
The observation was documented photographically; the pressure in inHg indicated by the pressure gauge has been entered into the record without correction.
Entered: -13 inHg
